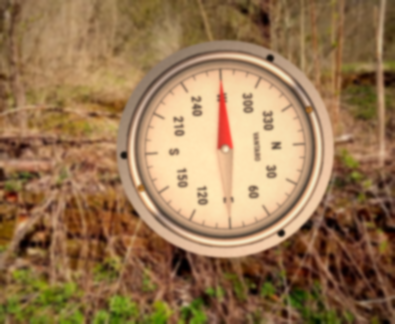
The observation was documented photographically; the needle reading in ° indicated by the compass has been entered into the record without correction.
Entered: 270 °
